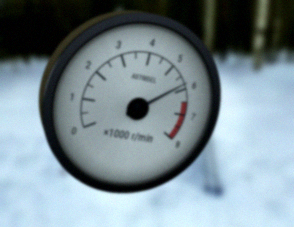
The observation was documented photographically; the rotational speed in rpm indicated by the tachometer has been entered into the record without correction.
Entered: 5750 rpm
